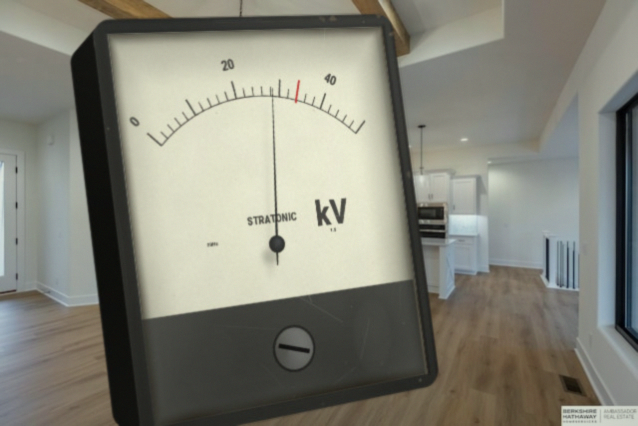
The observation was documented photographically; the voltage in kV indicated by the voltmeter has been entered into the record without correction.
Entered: 28 kV
